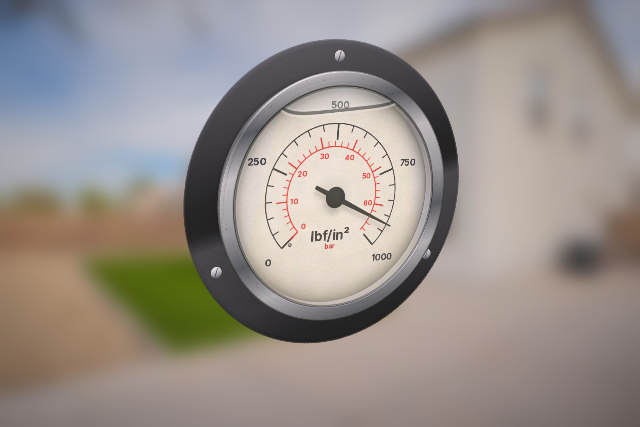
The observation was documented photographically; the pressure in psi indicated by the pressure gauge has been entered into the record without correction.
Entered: 925 psi
